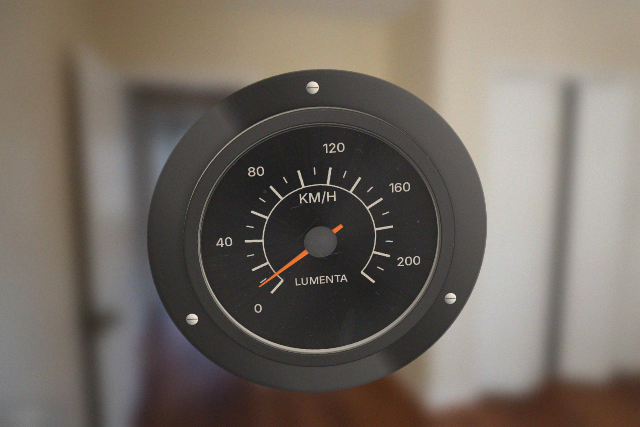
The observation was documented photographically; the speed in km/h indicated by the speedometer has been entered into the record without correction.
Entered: 10 km/h
